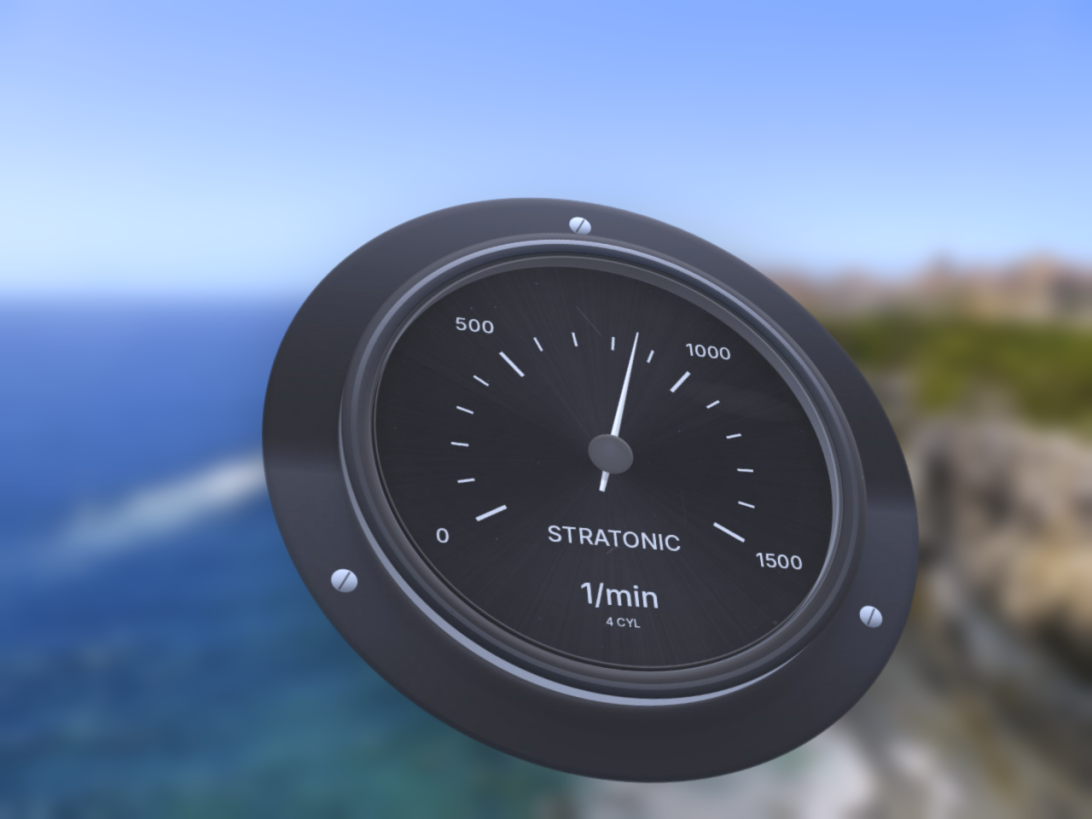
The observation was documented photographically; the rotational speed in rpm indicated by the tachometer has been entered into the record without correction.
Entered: 850 rpm
